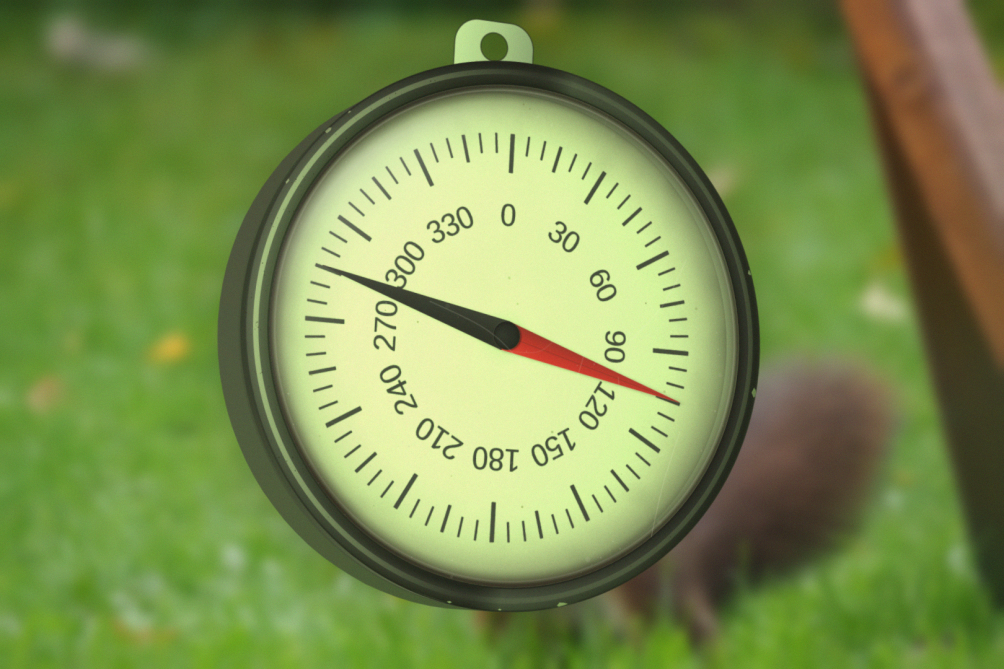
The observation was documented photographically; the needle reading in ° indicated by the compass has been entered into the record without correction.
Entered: 105 °
